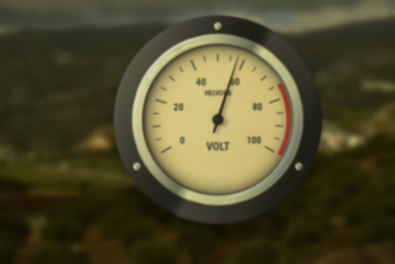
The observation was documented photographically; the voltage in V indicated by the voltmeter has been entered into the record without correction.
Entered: 57.5 V
